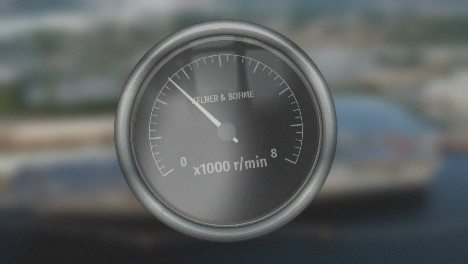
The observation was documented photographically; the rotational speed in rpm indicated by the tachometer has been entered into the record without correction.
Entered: 2600 rpm
